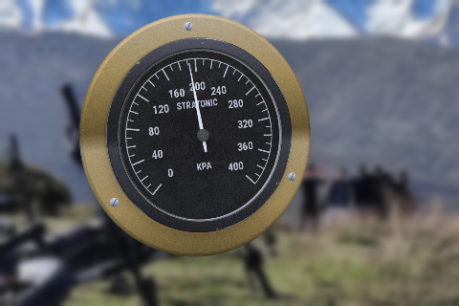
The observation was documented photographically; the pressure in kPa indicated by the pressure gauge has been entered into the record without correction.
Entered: 190 kPa
